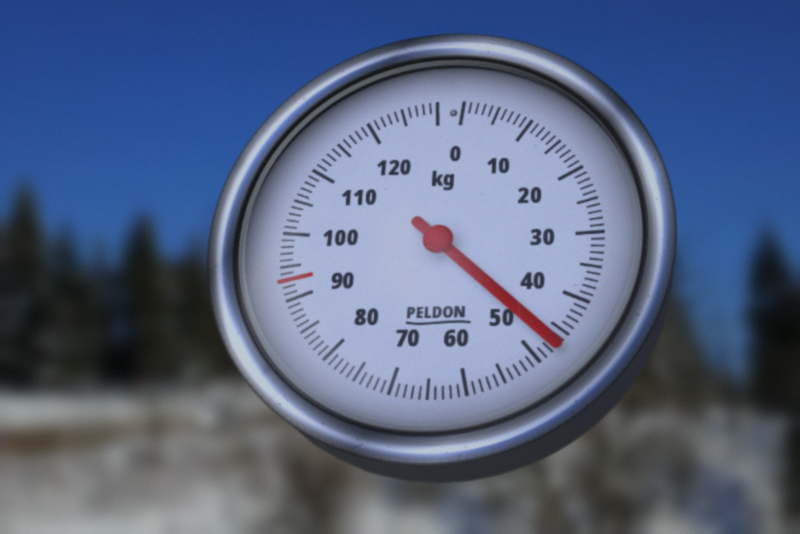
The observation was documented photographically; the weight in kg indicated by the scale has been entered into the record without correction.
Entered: 47 kg
